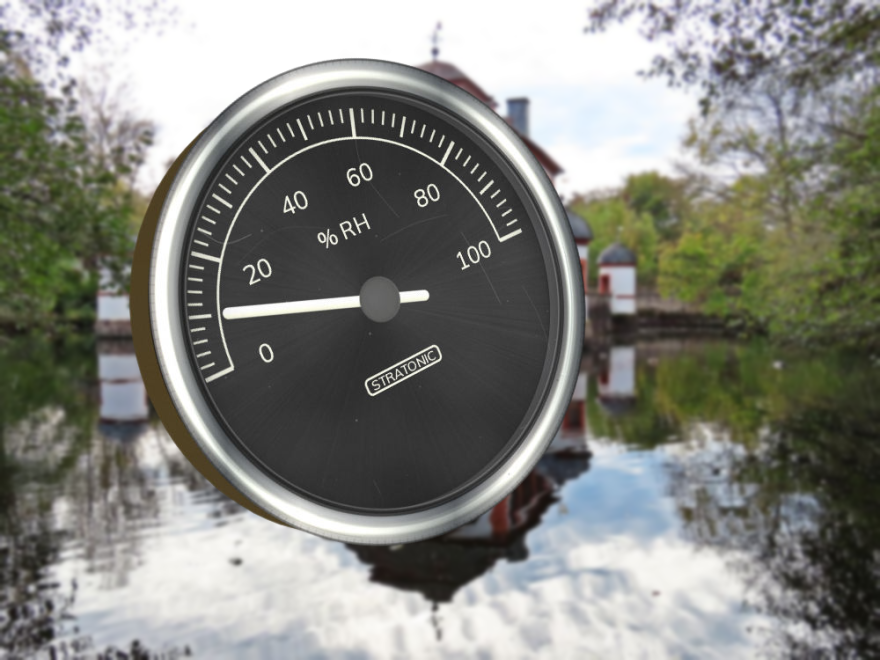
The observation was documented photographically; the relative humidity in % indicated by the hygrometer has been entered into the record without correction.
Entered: 10 %
